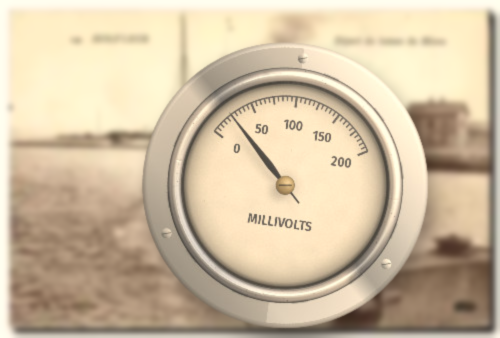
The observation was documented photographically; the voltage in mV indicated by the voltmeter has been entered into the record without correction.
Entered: 25 mV
